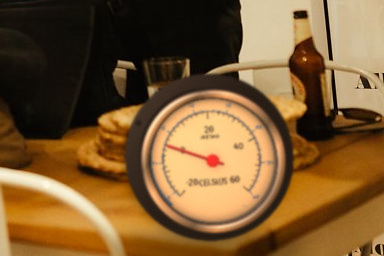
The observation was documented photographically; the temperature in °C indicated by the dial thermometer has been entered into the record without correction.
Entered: 0 °C
